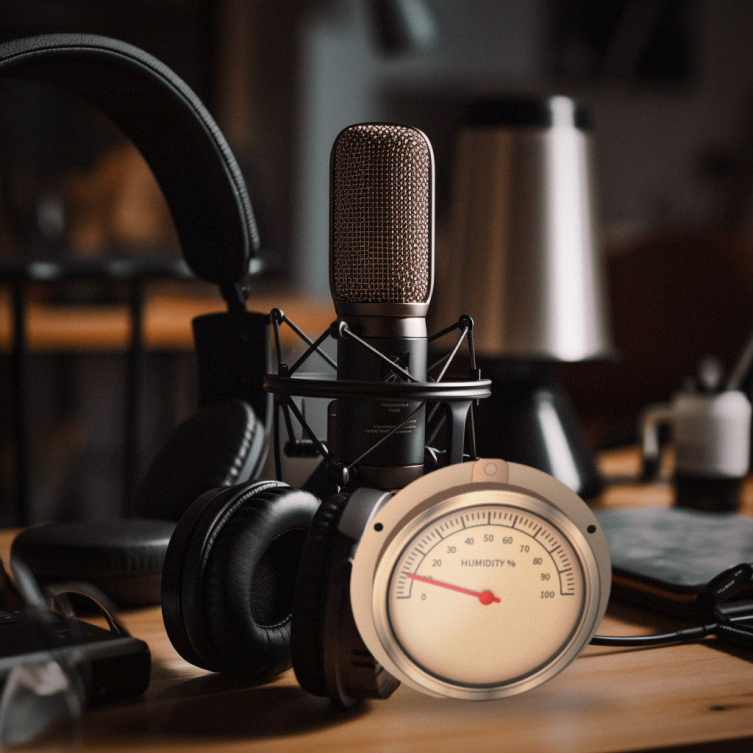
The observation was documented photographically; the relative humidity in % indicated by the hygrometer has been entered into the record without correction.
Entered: 10 %
